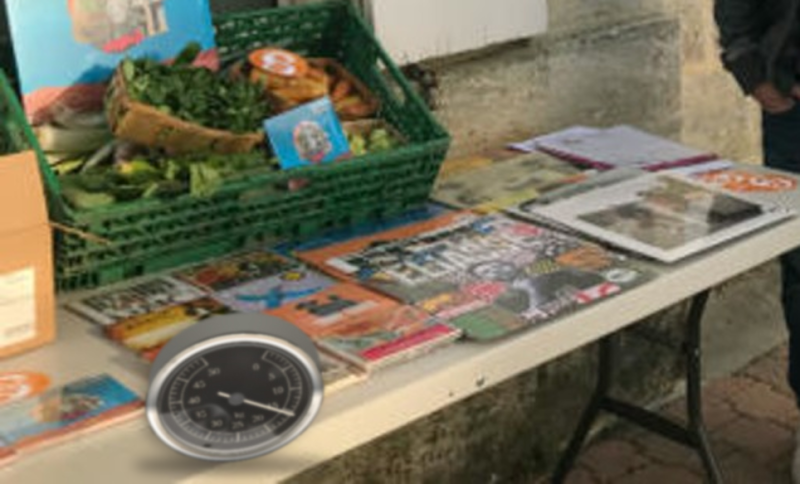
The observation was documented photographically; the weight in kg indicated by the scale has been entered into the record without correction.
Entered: 15 kg
